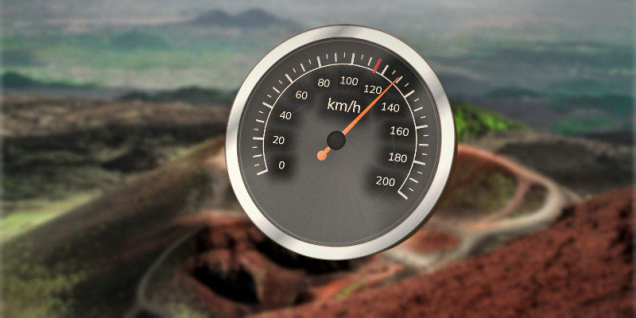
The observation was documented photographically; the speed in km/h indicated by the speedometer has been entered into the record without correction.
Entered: 130 km/h
